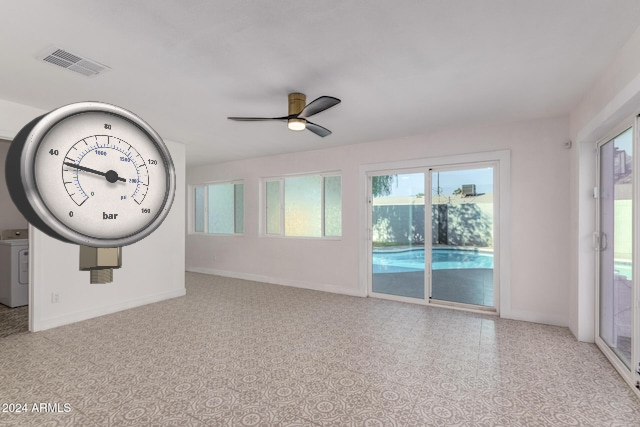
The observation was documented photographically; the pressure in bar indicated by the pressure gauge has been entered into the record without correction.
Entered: 35 bar
